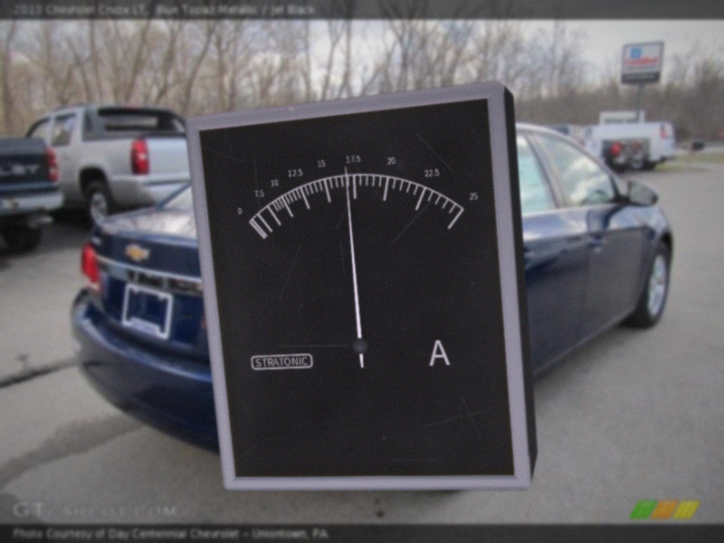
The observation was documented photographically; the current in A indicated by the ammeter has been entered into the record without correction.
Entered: 17 A
